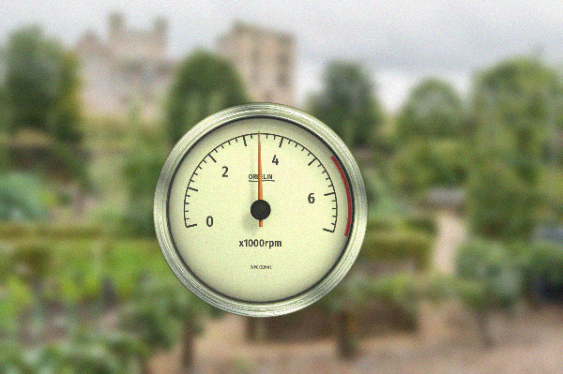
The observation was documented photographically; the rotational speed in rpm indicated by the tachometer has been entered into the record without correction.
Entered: 3400 rpm
